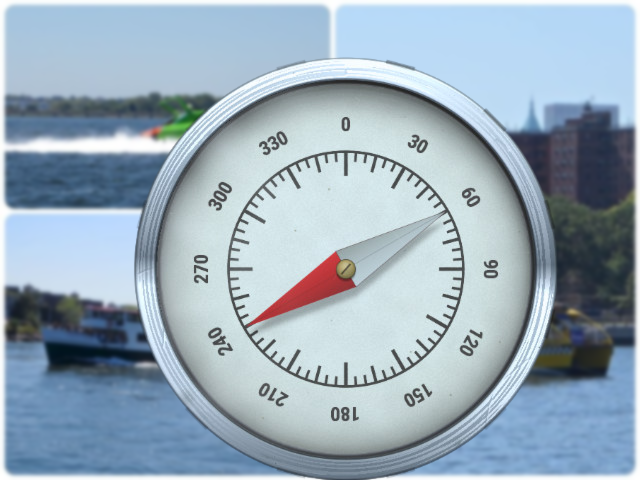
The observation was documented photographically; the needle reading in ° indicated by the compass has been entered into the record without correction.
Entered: 240 °
